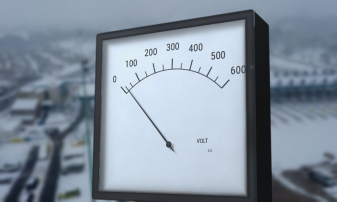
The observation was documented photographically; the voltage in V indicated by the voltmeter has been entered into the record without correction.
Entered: 25 V
